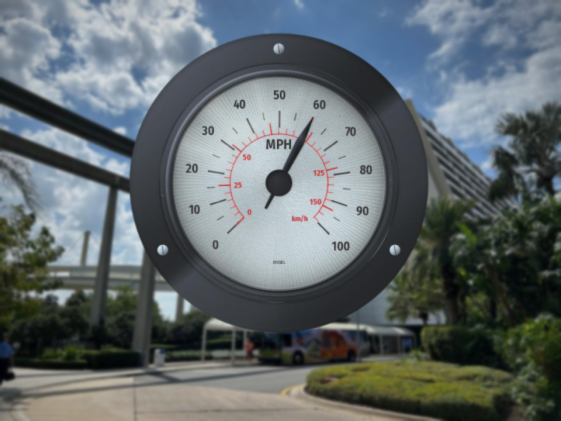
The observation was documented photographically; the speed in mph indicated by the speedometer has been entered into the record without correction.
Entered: 60 mph
